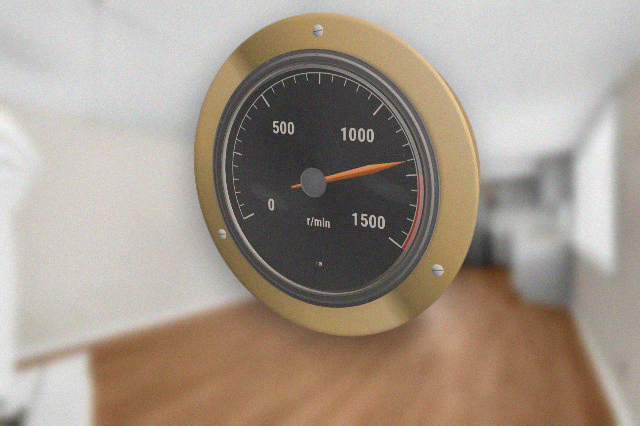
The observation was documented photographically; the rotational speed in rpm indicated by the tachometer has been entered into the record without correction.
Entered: 1200 rpm
